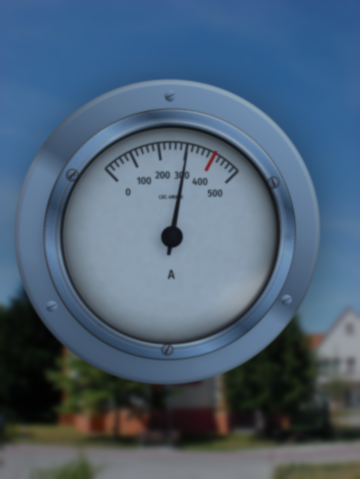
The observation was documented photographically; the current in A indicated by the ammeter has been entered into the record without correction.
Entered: 300 A
